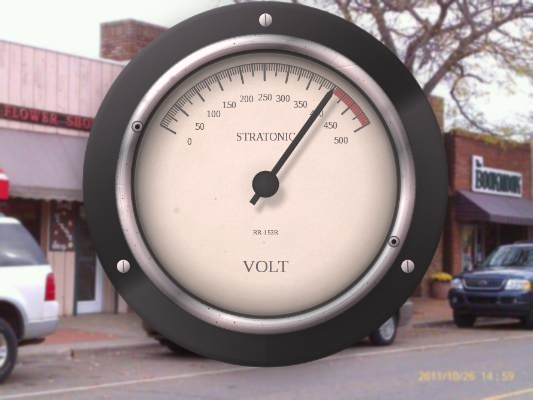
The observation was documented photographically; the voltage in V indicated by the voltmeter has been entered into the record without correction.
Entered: 400 V
